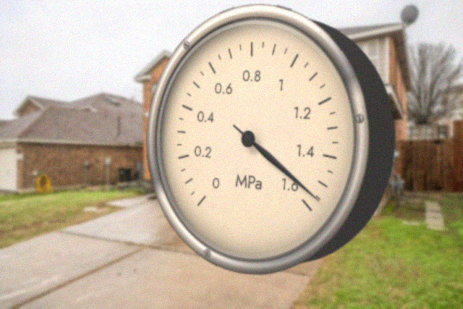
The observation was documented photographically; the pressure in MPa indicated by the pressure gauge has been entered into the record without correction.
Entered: 1.55 MPa
